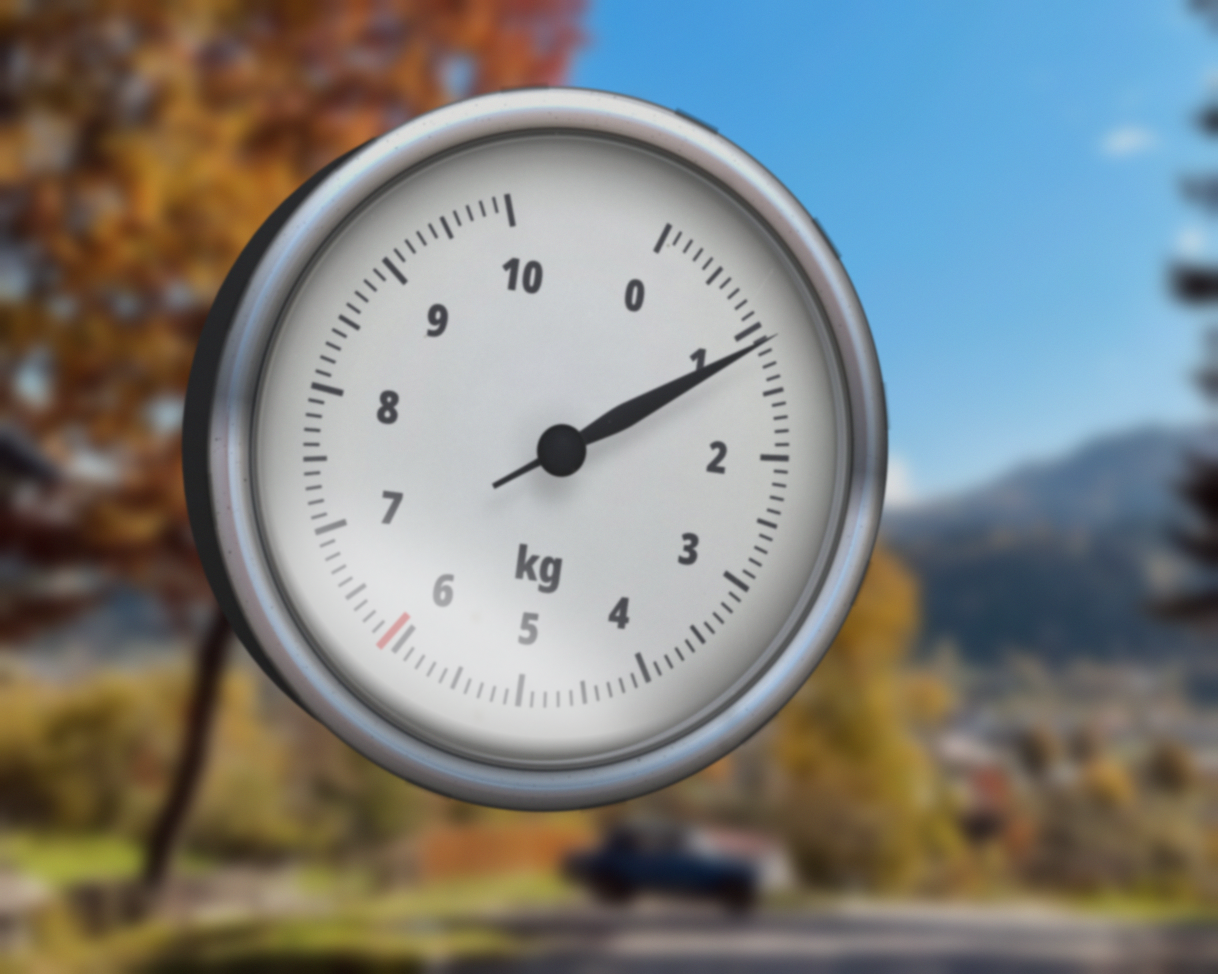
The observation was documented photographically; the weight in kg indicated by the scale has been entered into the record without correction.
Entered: 1.1 kg
